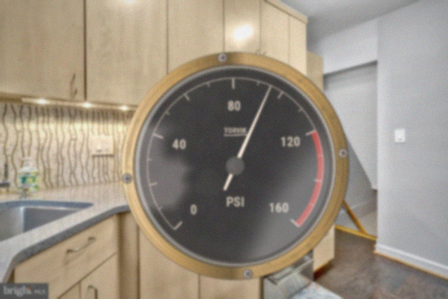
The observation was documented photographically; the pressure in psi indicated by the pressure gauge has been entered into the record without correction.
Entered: 95 psi
